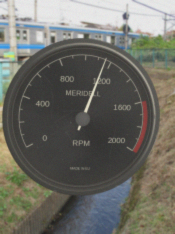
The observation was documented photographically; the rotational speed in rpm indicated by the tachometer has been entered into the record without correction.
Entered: 1150 rpm
